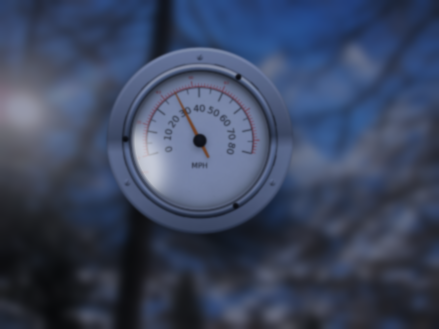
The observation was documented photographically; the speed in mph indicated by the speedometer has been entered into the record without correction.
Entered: 30 mph
